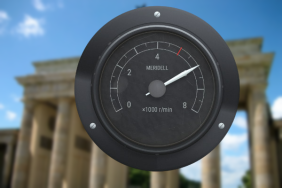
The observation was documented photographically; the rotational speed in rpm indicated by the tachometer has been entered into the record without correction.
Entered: 6000 rpm
